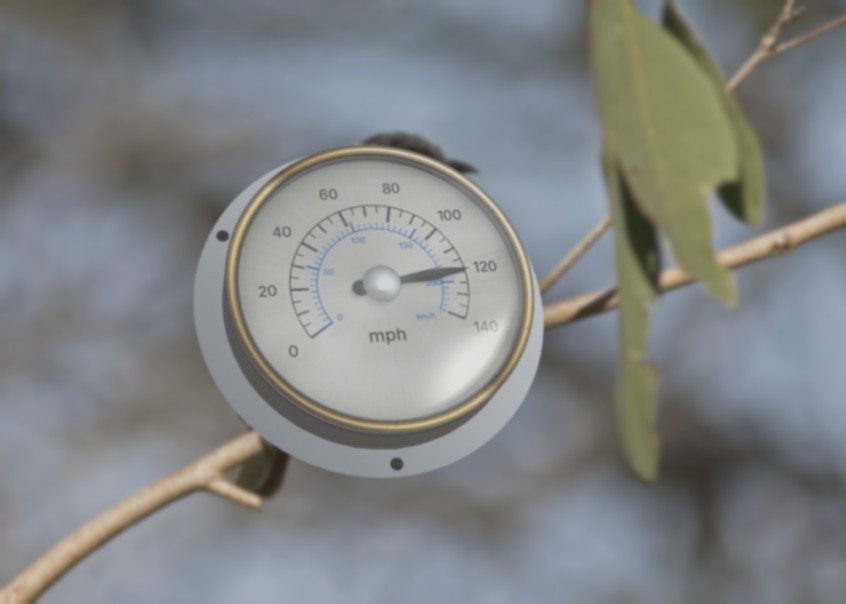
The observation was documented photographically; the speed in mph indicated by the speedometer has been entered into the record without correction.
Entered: 120 mph
